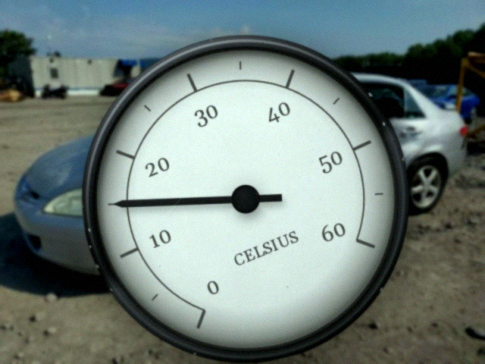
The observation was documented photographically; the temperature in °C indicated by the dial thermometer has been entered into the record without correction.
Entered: 15 °C
